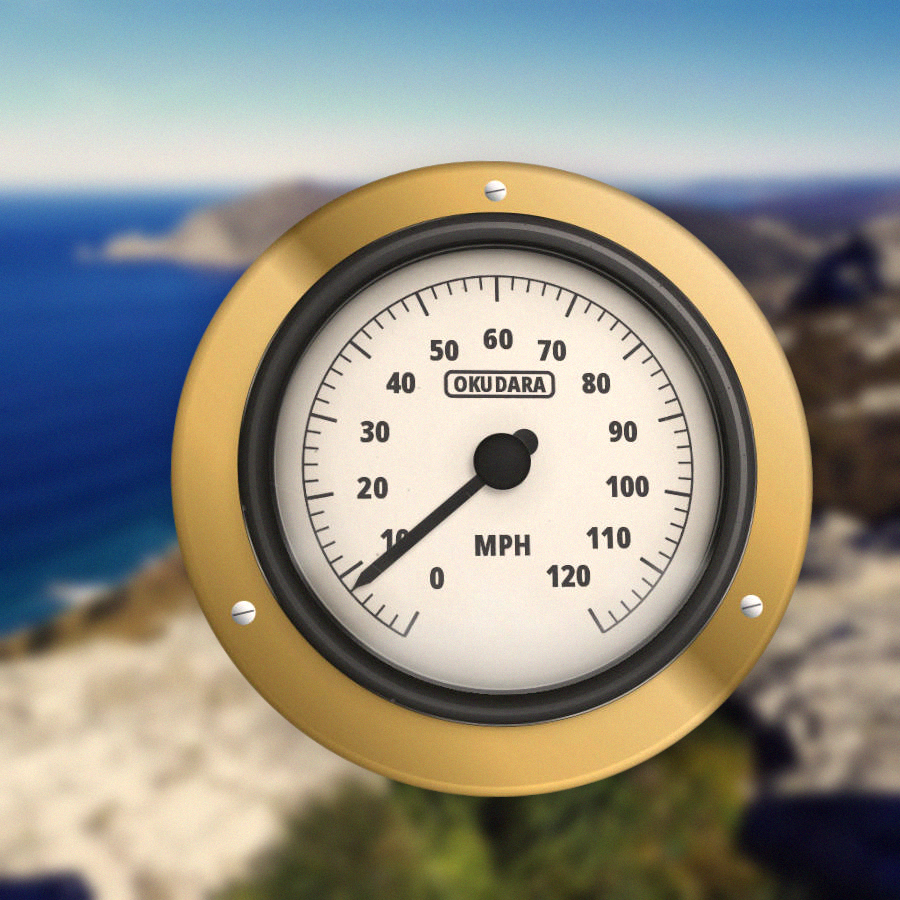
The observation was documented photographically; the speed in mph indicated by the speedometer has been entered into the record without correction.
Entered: 8 mph
